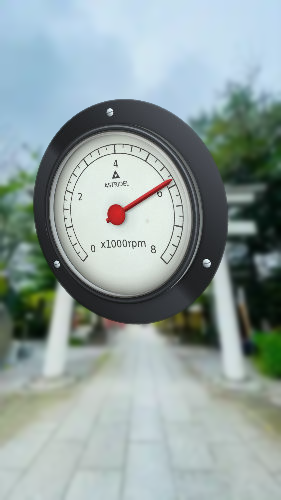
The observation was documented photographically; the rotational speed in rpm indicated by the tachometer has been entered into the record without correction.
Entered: 5875 rpm
